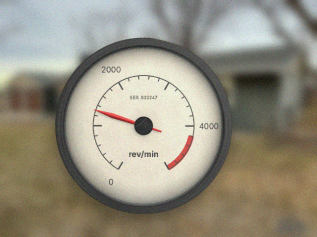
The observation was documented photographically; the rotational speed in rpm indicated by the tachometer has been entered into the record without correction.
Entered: 1300 rpm
